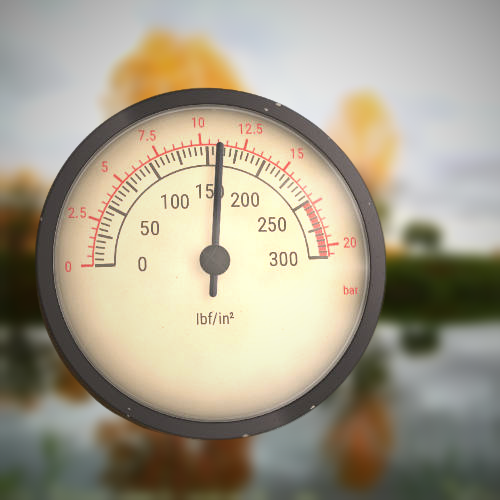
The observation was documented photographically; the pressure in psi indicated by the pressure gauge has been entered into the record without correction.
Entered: 160 psi
